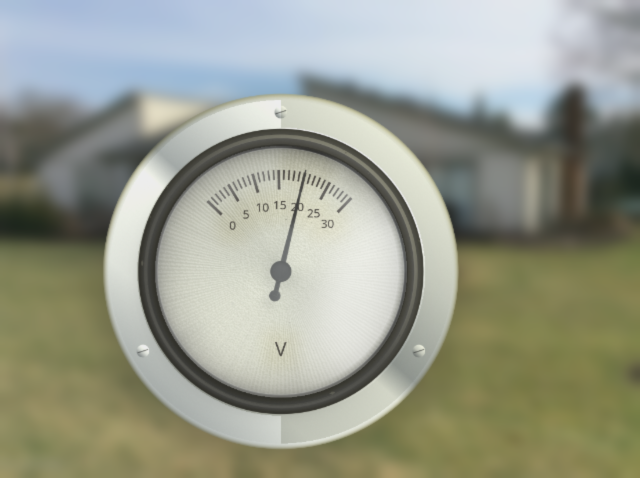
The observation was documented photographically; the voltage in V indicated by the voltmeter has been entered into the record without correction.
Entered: 20 V
